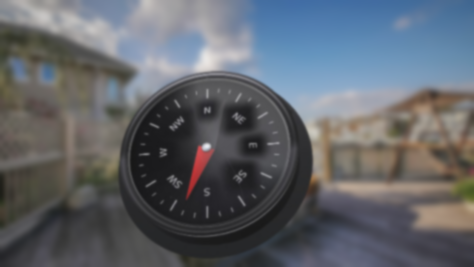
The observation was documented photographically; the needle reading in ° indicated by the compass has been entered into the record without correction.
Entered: 200 °
